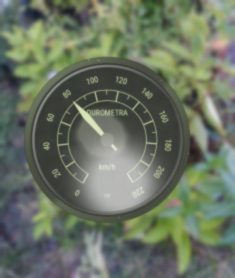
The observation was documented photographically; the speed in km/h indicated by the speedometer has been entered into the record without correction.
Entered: 80 km/h
